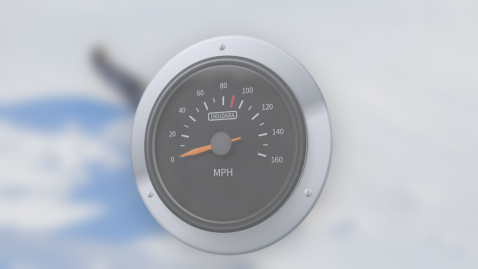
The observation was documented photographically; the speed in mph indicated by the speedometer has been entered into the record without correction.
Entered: 0 mph
